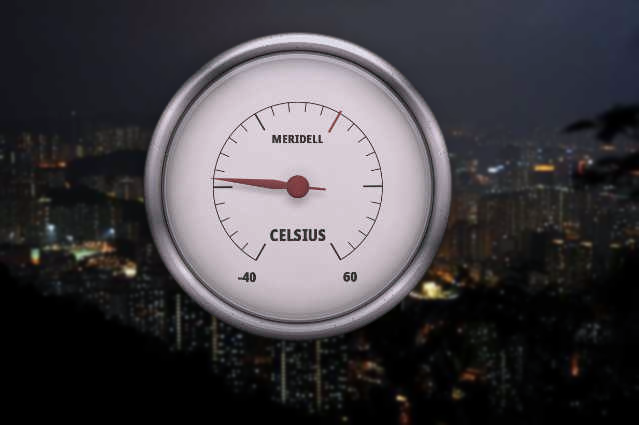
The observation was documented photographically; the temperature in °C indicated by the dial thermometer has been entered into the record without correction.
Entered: -18 °C
